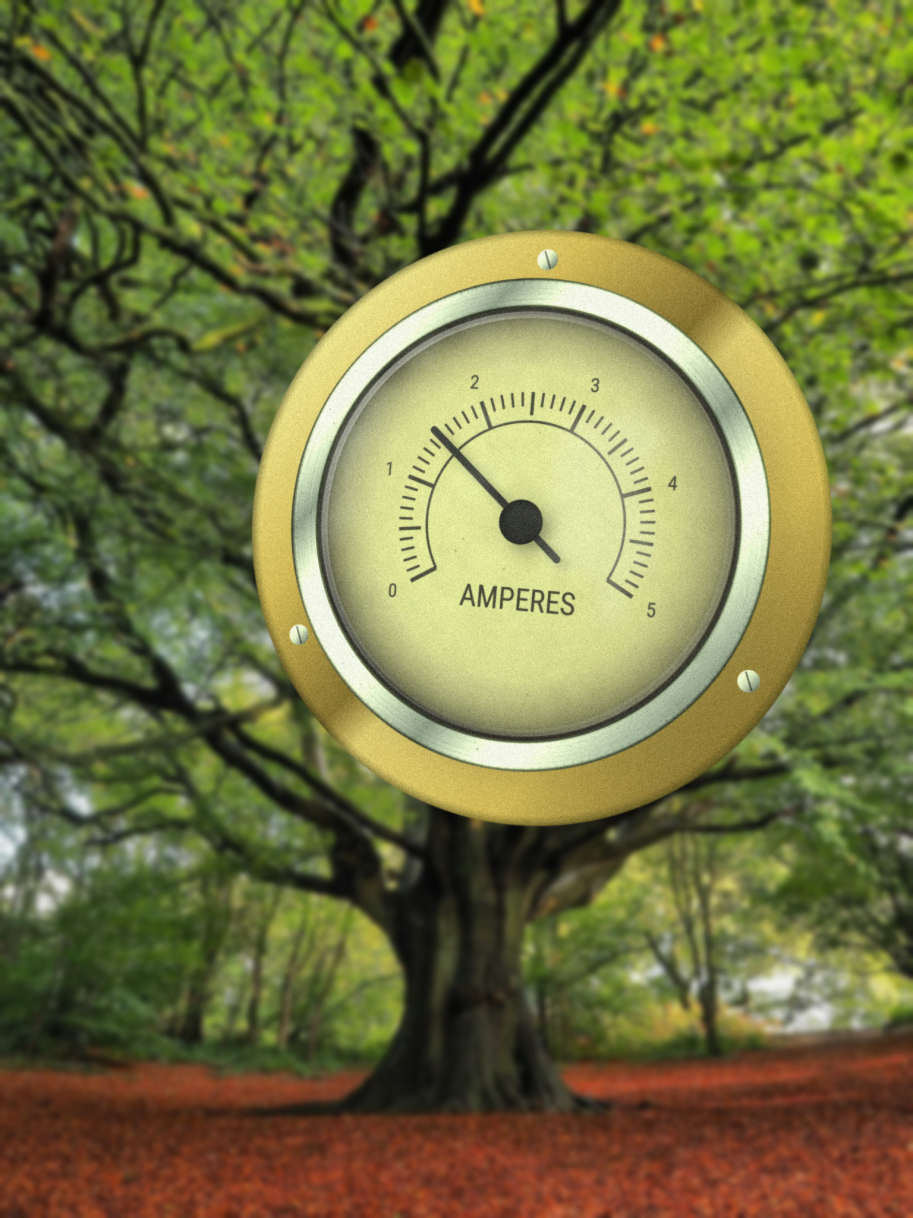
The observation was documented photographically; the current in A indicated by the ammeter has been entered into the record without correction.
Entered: 1.5 A
